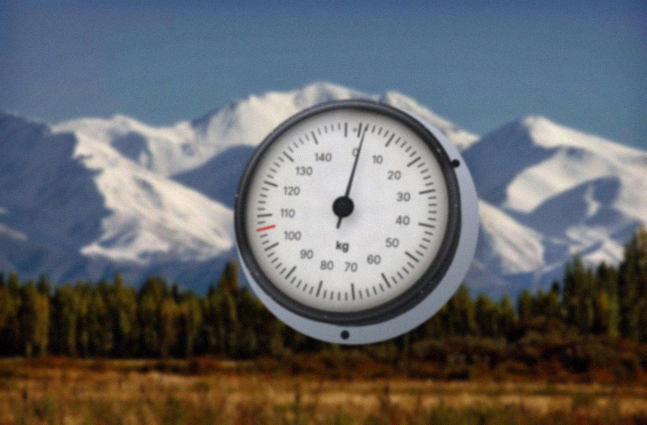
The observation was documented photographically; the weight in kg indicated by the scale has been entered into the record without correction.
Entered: 2 kg
